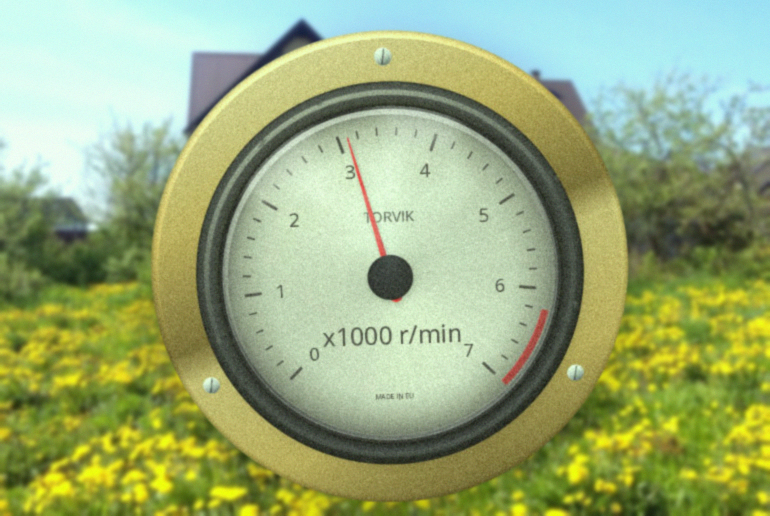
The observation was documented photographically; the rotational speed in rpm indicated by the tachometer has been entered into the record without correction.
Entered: 3100 rpm
